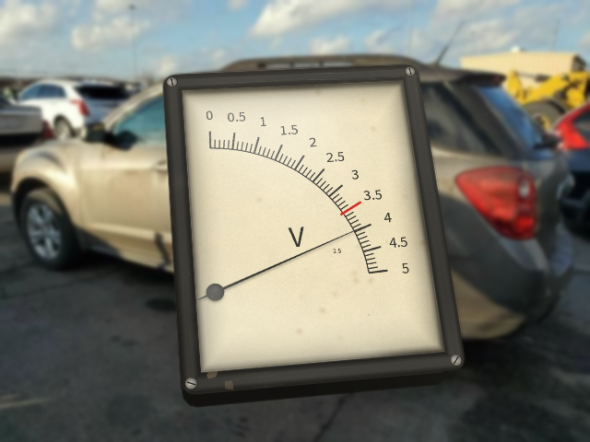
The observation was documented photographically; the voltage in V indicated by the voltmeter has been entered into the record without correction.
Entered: 4 V
